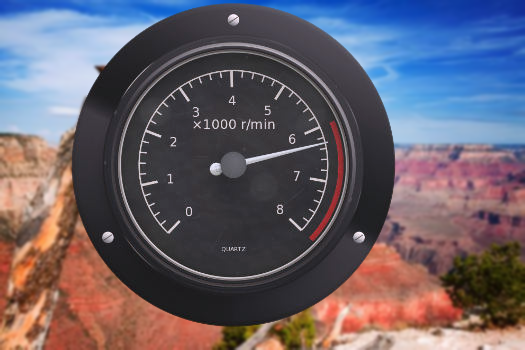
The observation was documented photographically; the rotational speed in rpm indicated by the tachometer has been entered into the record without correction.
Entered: 6300 rpm
